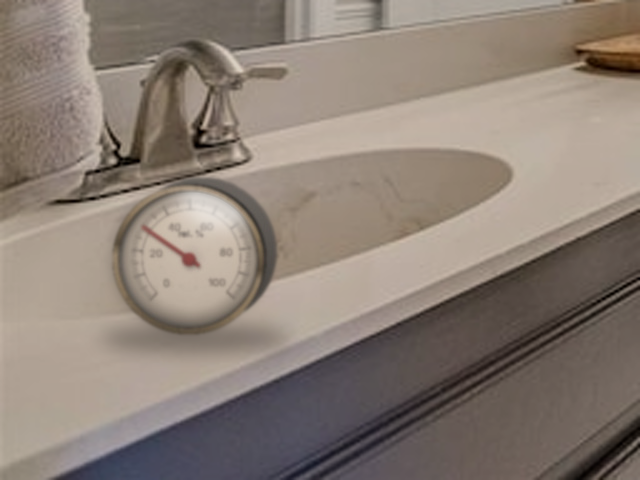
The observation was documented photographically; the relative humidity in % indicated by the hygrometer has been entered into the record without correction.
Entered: 30 %
